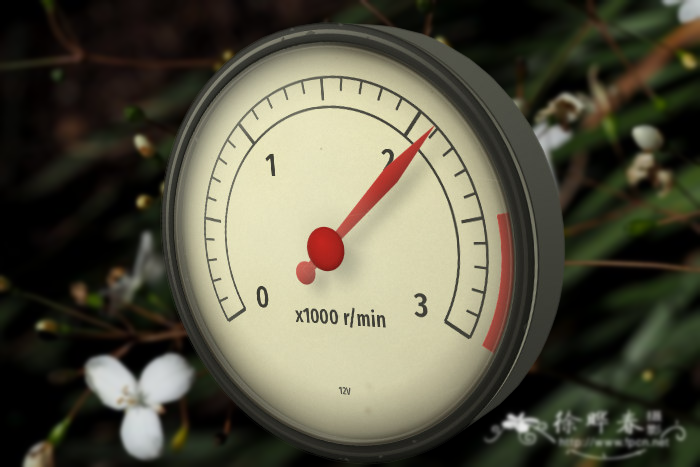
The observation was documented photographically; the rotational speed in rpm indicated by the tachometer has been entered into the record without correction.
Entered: 2100 rpm
